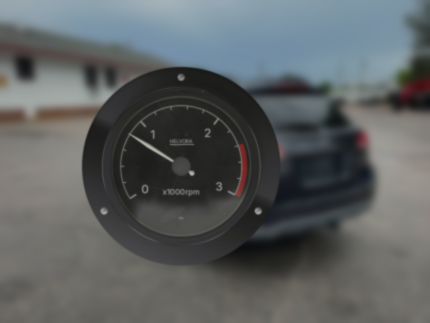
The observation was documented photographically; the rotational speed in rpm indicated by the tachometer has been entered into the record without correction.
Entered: 800 rpm
